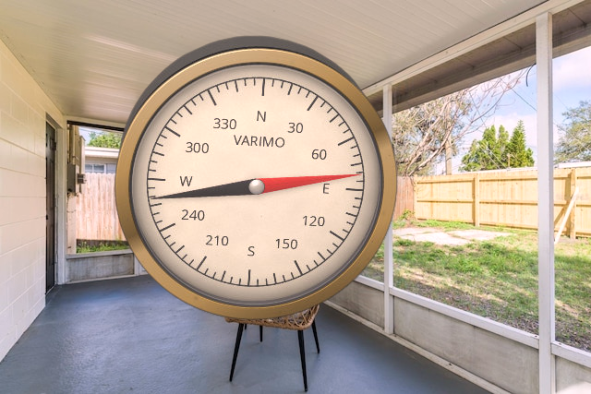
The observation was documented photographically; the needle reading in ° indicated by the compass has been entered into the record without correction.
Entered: 80 °
